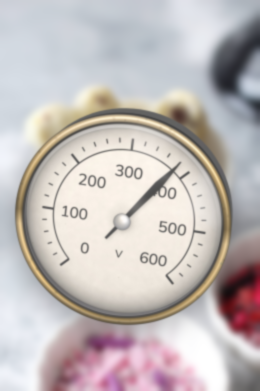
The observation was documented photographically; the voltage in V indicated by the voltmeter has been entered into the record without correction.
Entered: 380 V
